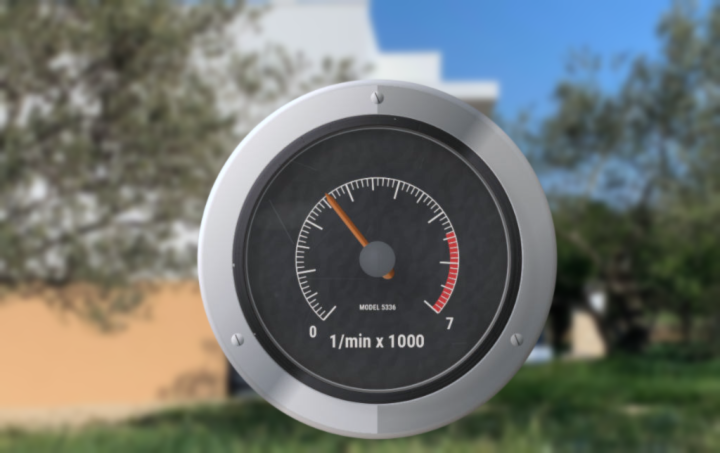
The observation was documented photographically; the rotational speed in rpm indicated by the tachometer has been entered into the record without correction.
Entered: 2600 rpm
